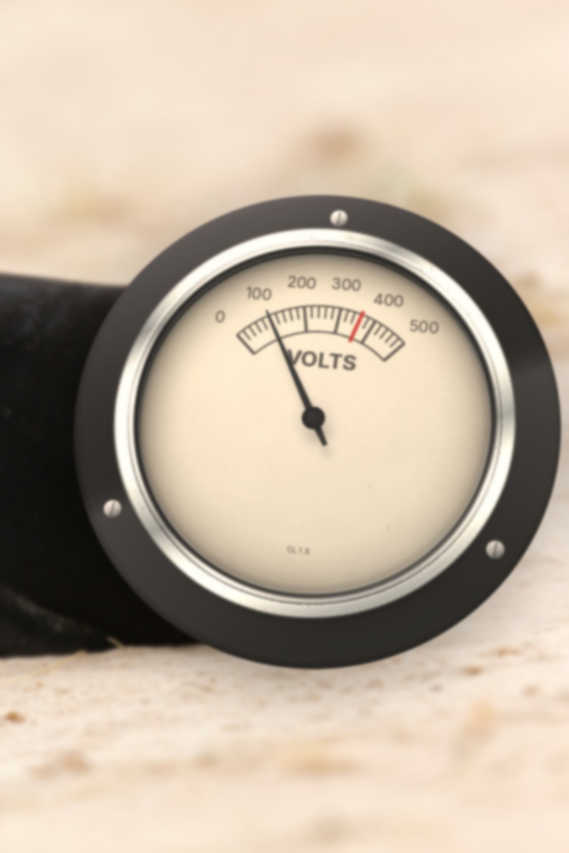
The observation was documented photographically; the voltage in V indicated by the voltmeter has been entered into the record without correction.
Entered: 100 V
